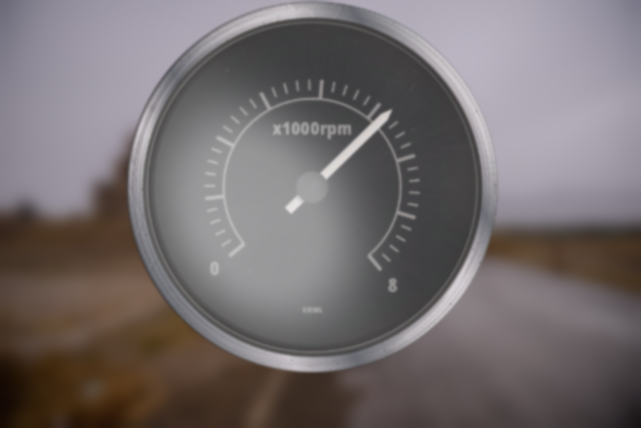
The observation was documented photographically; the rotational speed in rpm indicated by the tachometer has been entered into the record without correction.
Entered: 5200 rpm
